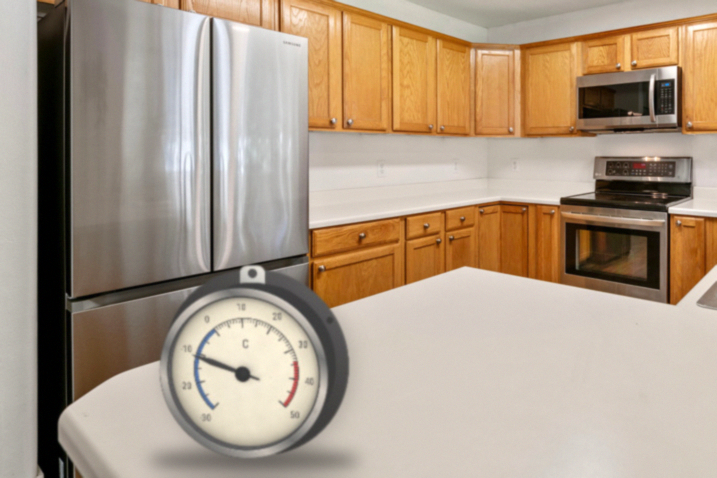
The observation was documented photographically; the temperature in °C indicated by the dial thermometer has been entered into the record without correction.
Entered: -10 °C
